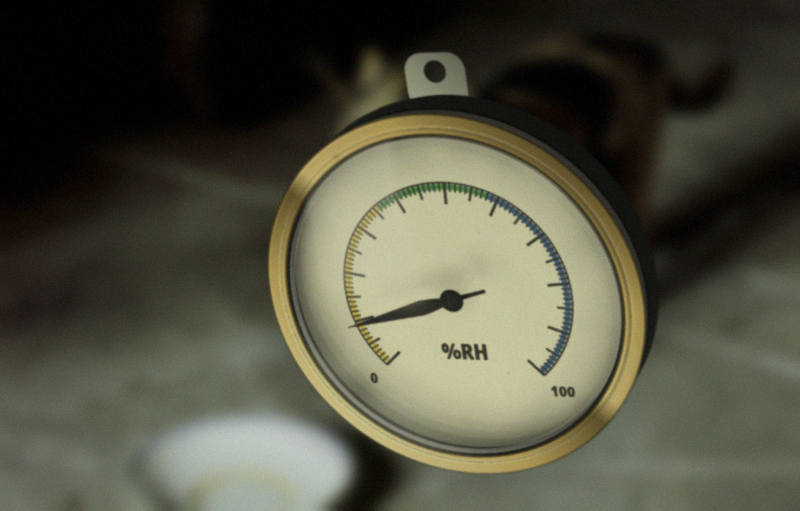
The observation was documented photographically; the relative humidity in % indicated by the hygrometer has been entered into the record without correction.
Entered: 10 %
